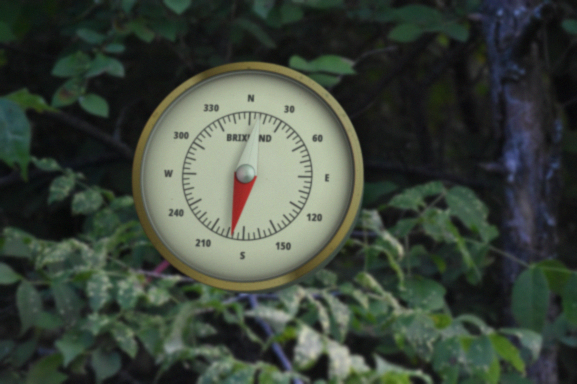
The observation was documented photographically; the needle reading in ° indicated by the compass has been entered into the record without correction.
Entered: 190 °
